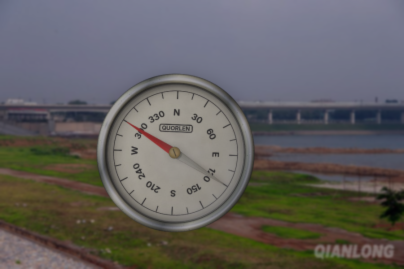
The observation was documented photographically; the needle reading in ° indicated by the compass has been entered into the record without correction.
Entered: 300 °
